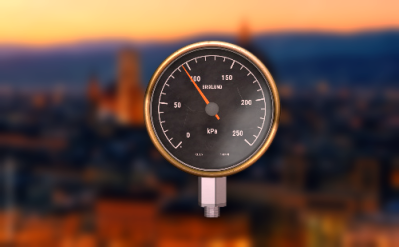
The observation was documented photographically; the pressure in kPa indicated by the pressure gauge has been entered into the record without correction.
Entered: 95 kPa
